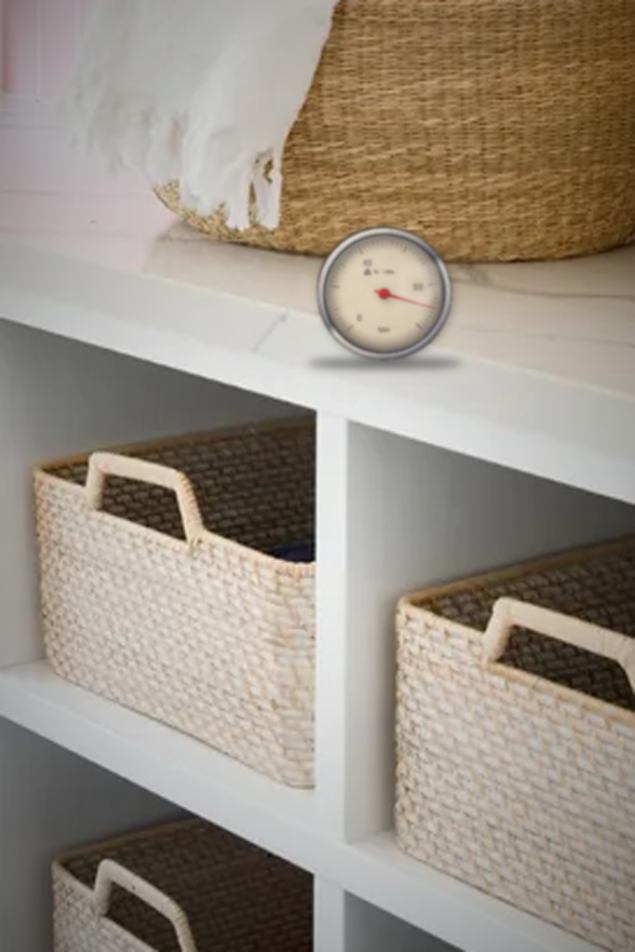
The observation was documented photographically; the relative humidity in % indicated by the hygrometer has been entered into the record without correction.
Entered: 90 %
